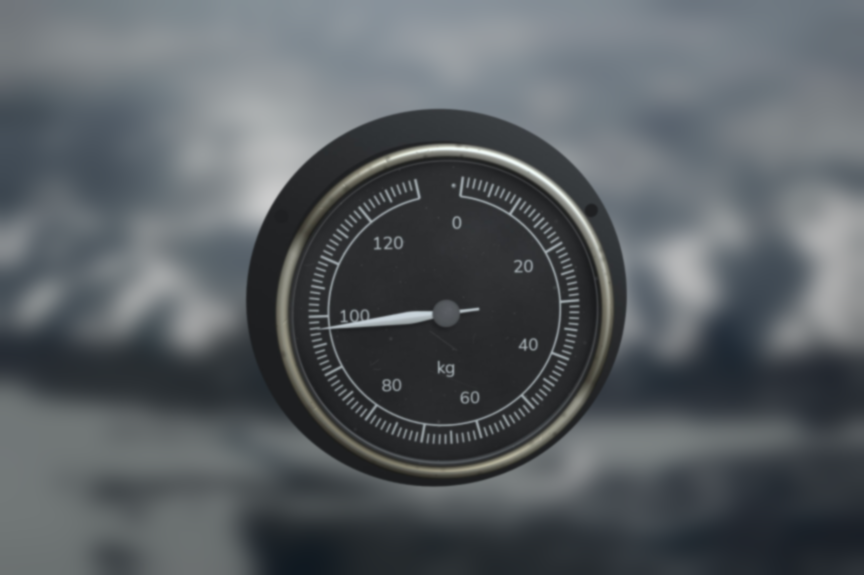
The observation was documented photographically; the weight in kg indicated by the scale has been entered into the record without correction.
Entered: 98 kg
